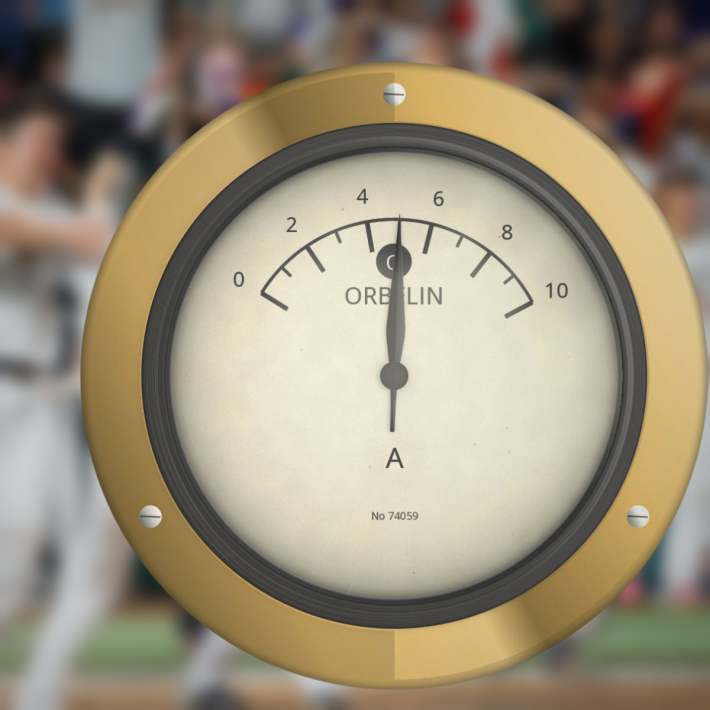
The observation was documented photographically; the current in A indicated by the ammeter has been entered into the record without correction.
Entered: 5 A
